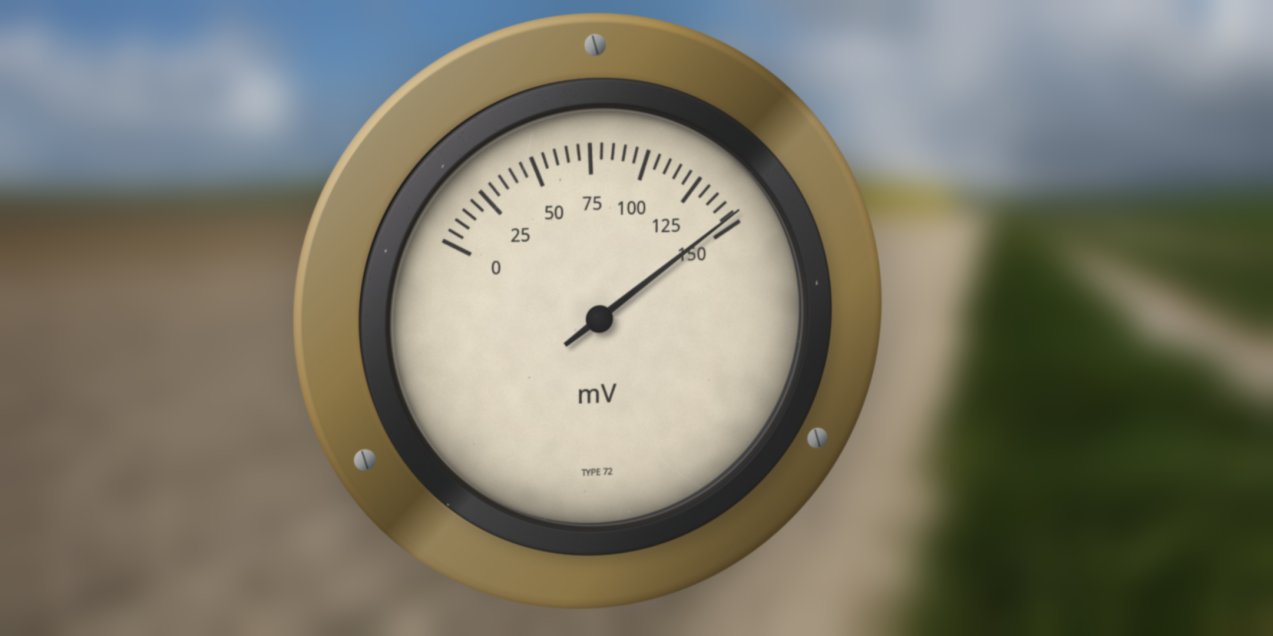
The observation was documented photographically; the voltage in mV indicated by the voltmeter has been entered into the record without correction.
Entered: 145 mV
